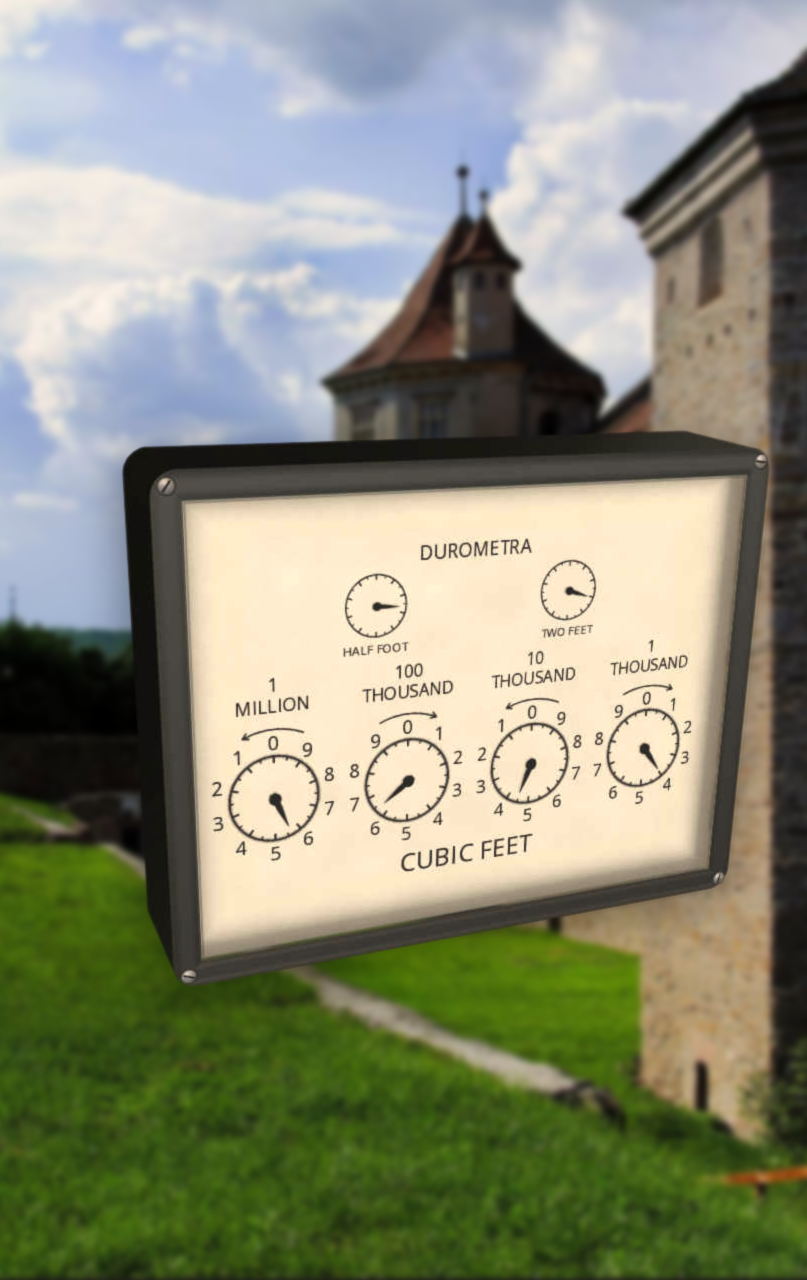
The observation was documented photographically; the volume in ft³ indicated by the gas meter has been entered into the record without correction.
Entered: 564400 ft³
